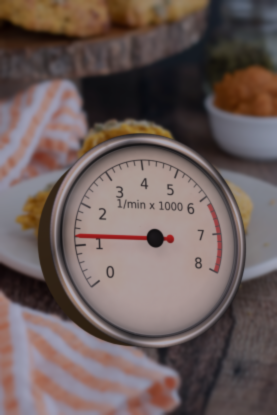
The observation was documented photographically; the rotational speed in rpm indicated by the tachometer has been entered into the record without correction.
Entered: 1200 rpm
